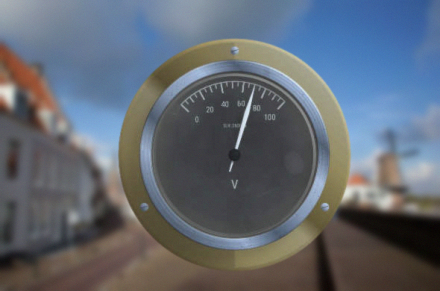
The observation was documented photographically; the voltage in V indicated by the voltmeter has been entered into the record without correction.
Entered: 70 V
